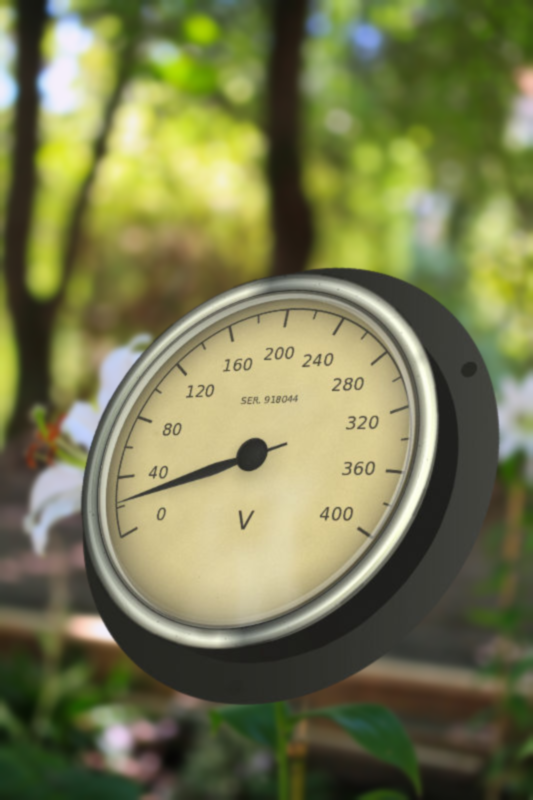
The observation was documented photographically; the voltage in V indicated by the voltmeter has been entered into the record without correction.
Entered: 20 V
